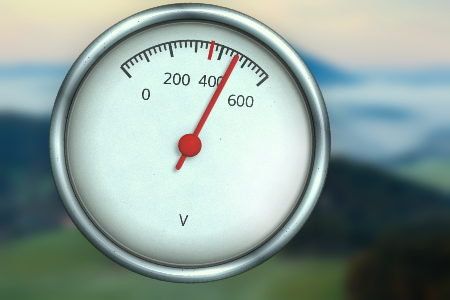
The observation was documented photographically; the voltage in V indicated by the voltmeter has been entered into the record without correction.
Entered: 460 V
